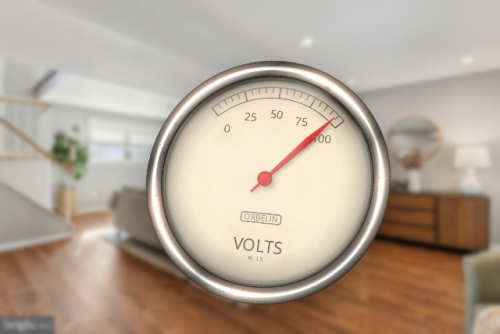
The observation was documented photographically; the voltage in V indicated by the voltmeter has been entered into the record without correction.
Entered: 95 V
